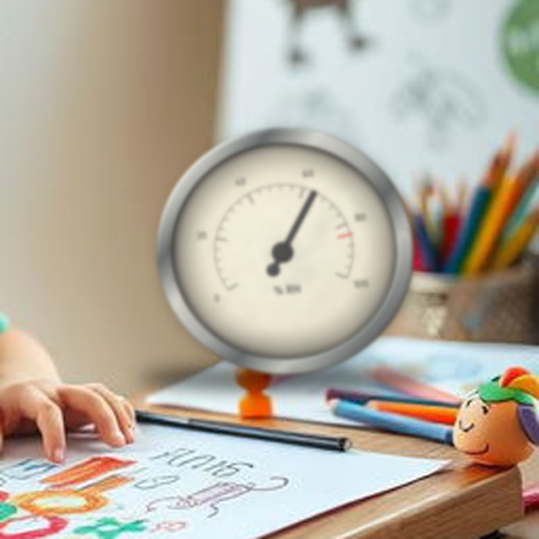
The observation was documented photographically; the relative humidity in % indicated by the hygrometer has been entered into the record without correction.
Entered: 64 %
